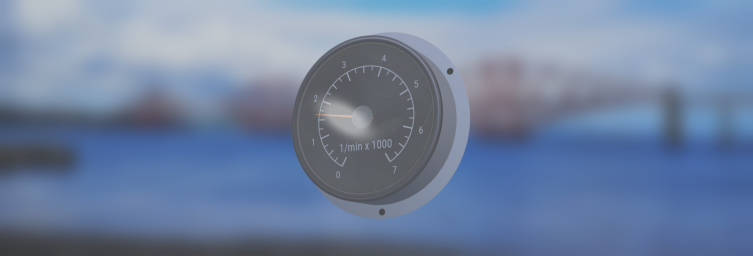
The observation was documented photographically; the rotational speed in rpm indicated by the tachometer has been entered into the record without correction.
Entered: 1625 rpm
